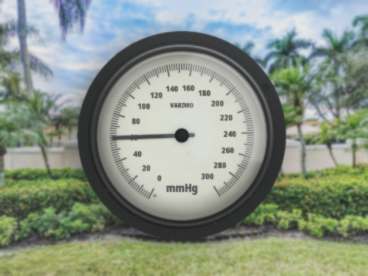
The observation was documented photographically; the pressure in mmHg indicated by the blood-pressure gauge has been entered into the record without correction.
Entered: 60 mmHg
